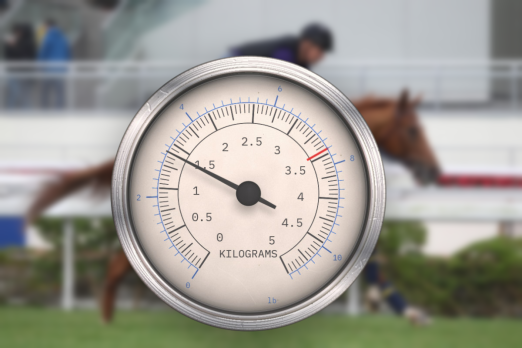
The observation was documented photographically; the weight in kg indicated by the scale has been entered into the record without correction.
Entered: 1.4 kg
